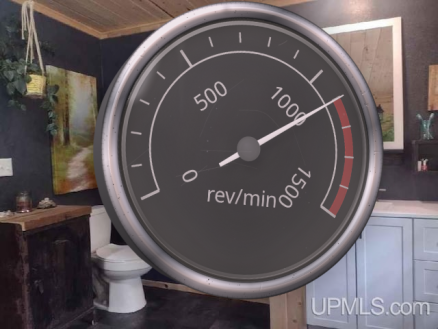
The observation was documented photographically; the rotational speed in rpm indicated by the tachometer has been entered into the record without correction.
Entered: 1100 rpm
